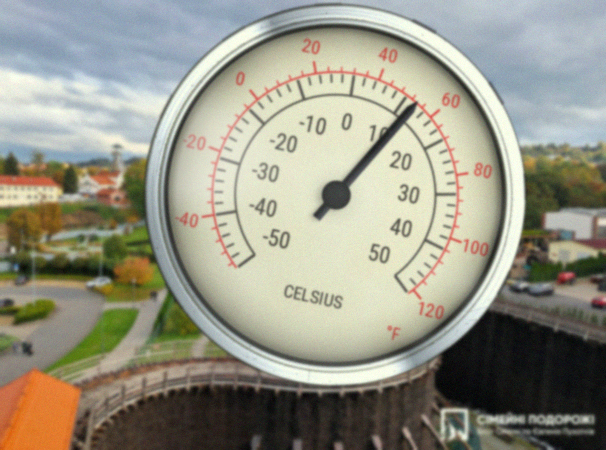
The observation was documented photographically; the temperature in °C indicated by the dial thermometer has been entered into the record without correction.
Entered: 12 °C
